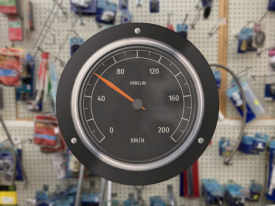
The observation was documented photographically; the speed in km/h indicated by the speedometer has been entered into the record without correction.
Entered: 60 km/h
